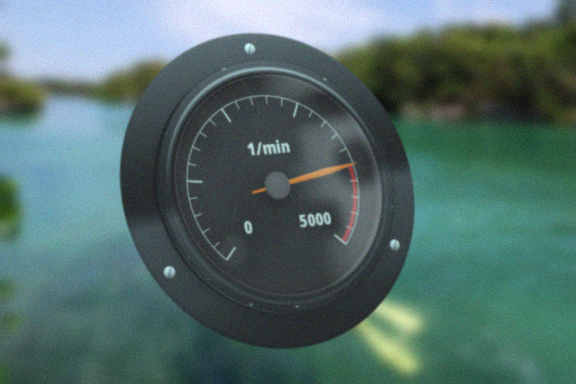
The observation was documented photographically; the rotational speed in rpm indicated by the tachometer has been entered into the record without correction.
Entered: 4000 rpm
